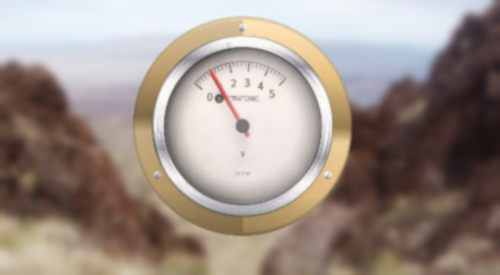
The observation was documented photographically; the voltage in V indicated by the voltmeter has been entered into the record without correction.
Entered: 1 V
